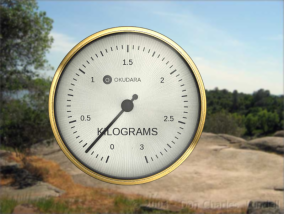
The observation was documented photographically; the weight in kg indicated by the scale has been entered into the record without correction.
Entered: 0.2 kg
